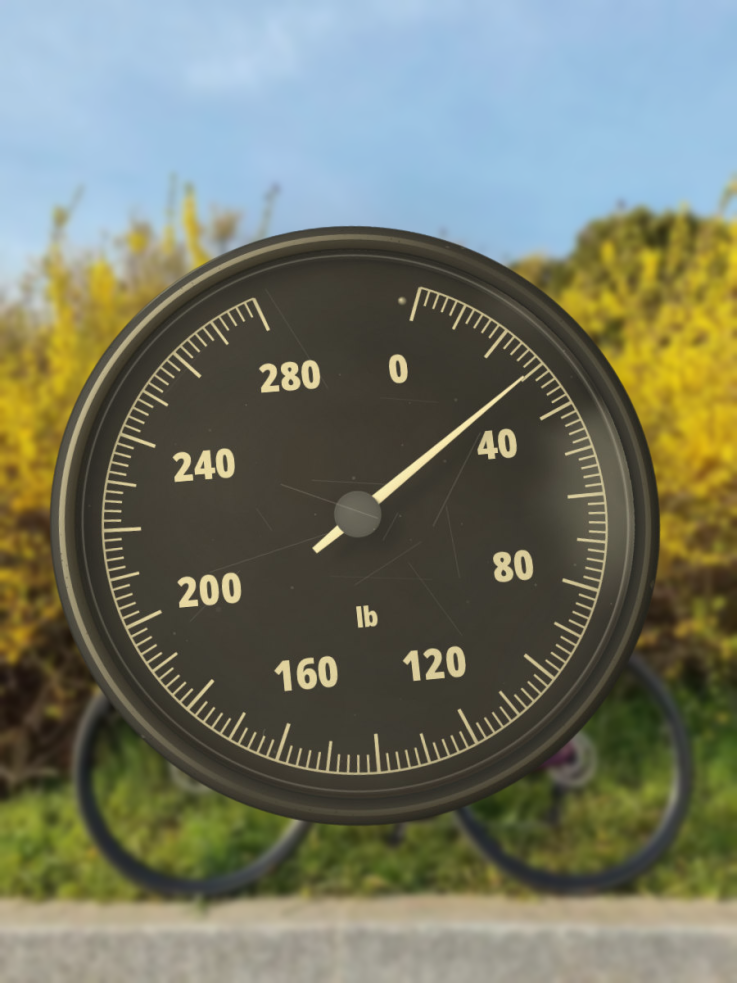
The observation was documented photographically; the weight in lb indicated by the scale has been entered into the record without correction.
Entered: 30 lb
